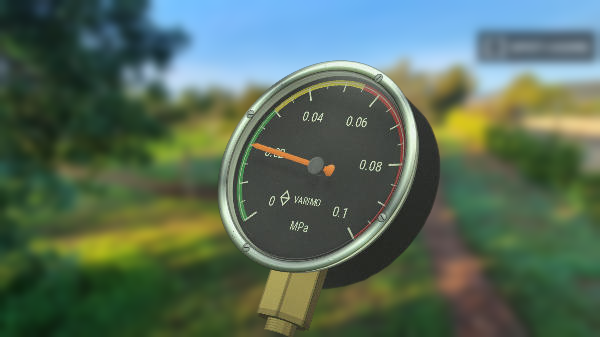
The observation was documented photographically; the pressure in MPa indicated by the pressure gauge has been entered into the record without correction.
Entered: 0.02 MPa
